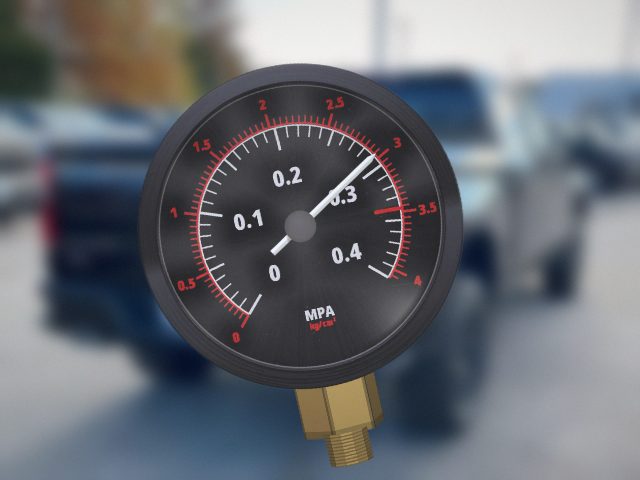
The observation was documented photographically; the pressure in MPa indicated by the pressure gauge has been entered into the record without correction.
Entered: 0.29 MPa
